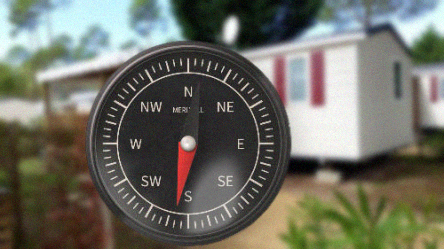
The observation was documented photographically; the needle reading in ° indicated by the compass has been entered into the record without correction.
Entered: 190 °
